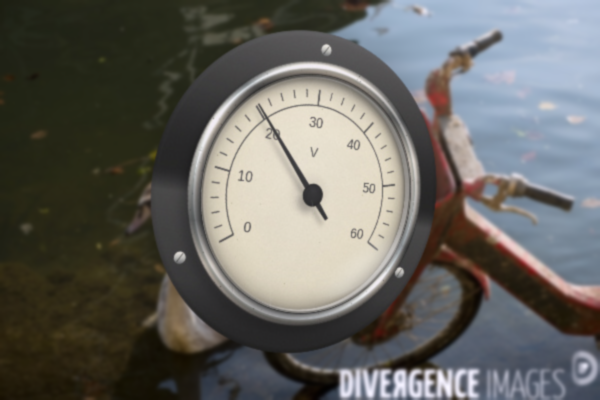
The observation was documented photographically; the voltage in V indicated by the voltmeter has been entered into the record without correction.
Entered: 20 V
